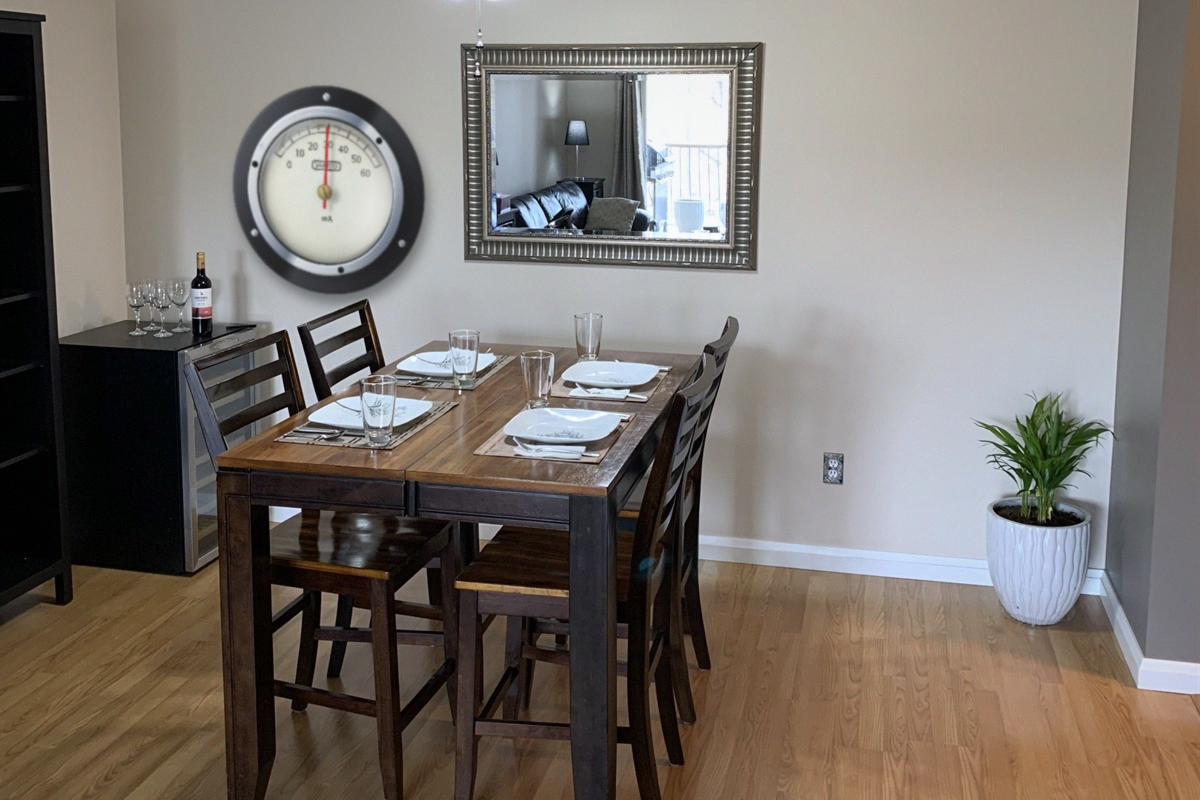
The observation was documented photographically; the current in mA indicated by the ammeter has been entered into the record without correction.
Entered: 30 mA
